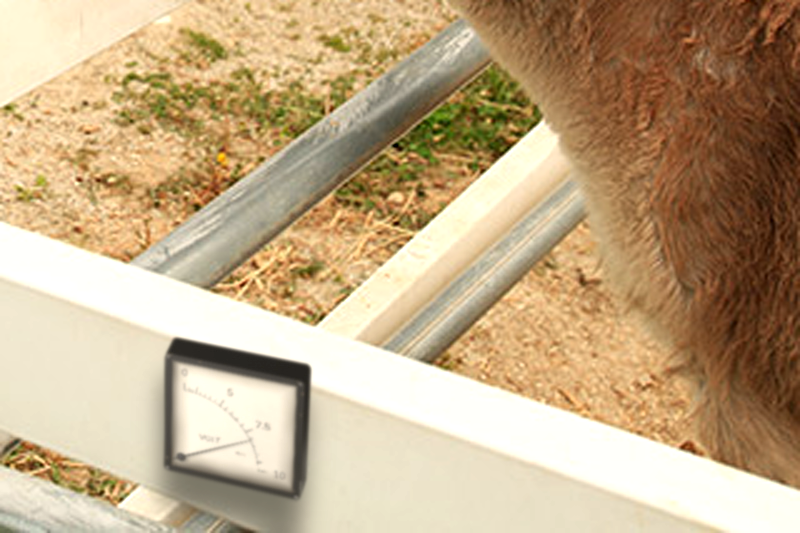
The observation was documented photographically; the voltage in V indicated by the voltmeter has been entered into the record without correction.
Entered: 8 V
